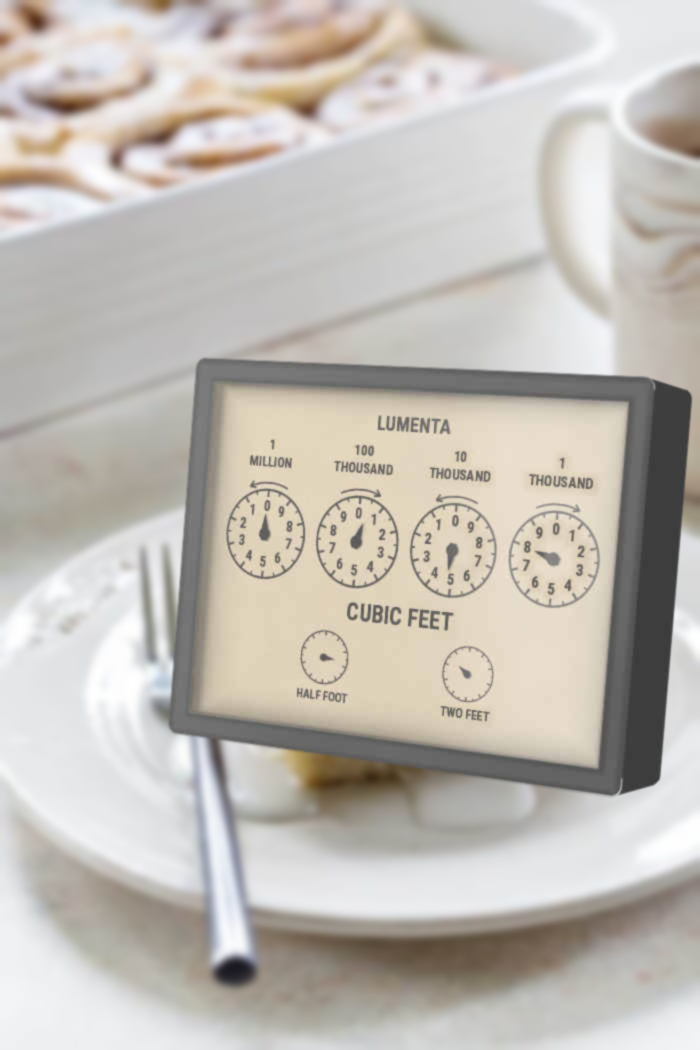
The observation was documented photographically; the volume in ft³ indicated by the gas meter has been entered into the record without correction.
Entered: 4800 ft³
